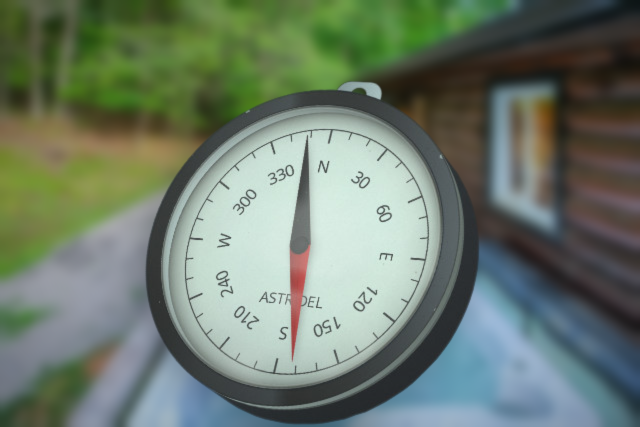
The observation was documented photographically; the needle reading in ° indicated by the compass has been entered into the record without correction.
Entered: 170 °
